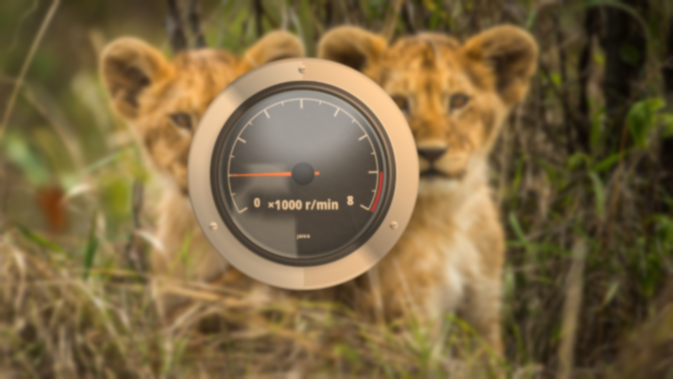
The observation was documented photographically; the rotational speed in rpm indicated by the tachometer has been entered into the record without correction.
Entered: 1000 rpm
